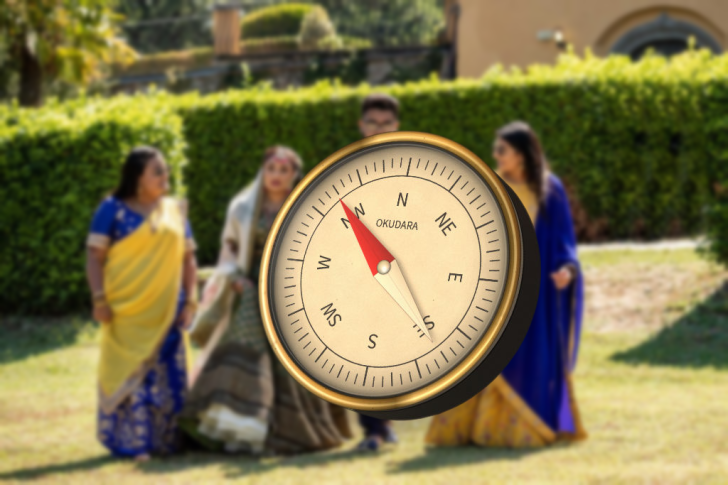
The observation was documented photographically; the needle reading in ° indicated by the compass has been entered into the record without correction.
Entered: 315 °
